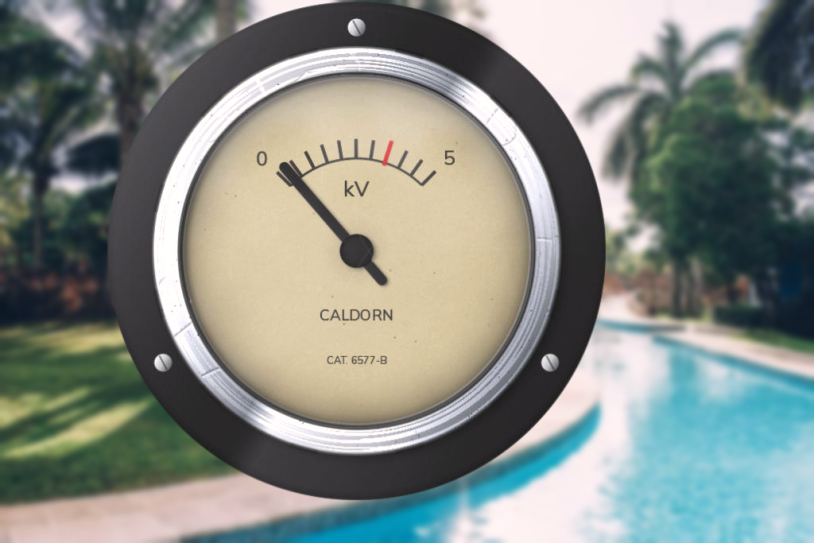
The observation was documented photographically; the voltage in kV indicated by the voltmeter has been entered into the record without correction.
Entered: 0.25 kV
